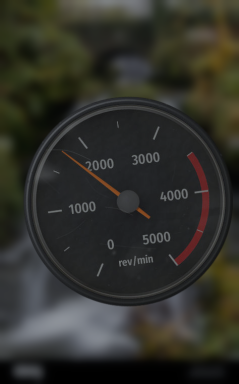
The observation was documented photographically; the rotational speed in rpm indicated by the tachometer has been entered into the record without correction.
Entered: 1750 rpm
